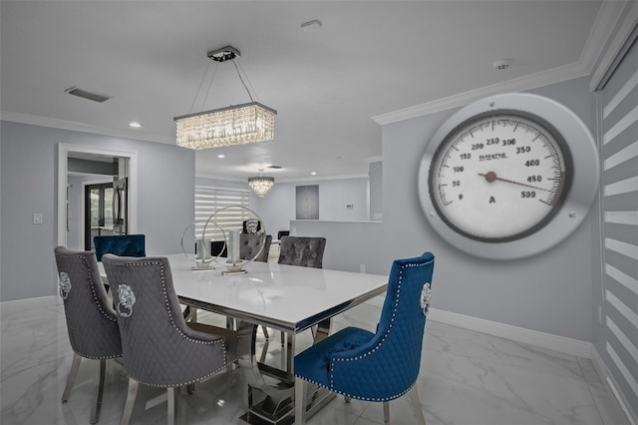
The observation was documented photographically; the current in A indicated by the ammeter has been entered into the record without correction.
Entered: 475 A
